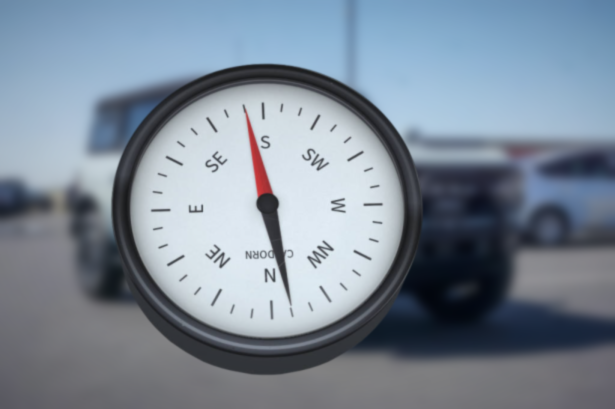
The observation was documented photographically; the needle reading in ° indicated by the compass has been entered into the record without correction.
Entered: 170 °
